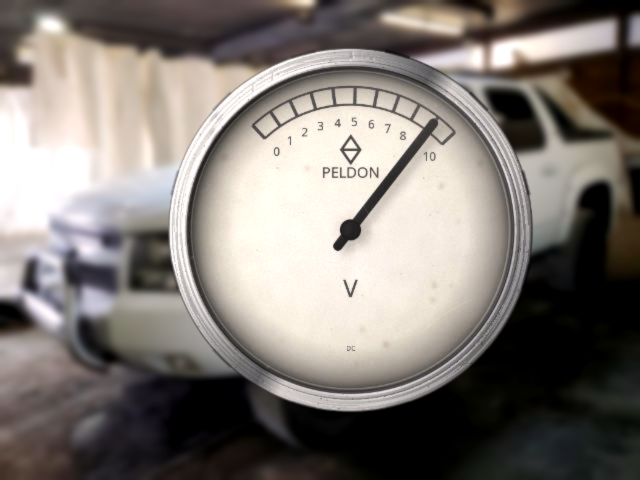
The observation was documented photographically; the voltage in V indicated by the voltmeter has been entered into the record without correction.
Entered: 9 V
